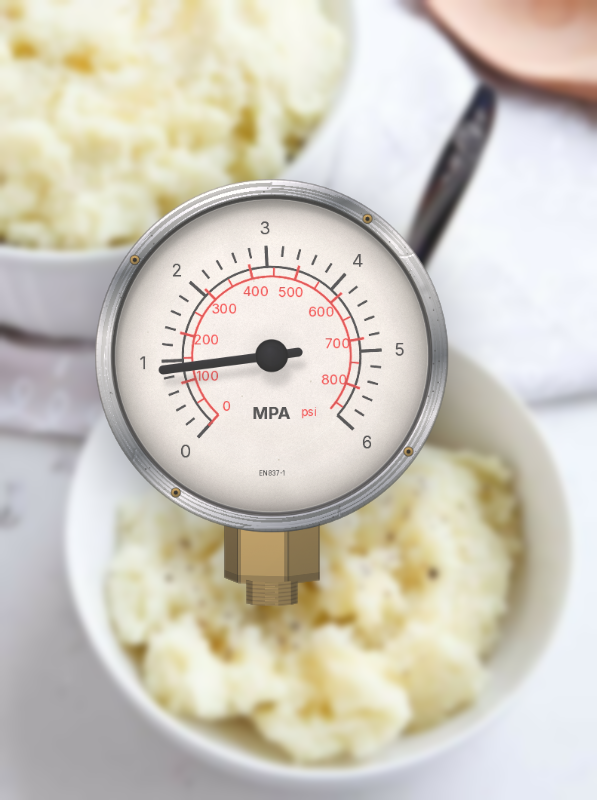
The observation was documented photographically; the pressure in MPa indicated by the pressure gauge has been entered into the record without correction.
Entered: 0.9 MPa
